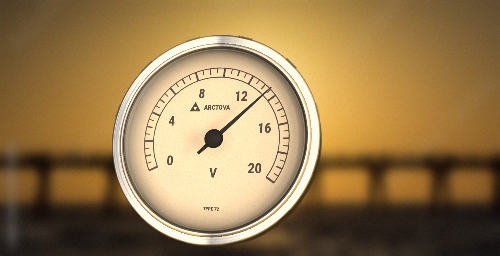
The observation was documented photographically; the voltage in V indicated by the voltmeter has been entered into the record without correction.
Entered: 13.5 V
